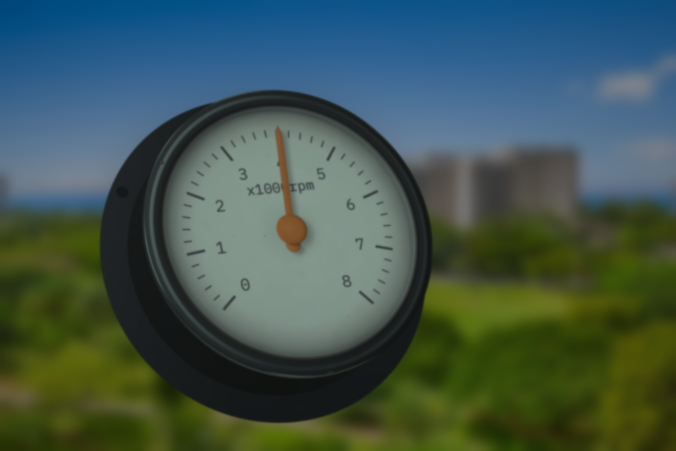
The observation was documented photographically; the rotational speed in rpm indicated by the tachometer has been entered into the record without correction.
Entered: 4000 rpm
